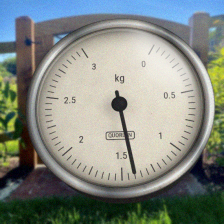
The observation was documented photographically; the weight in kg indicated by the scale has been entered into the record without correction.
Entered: 1.4 kg
